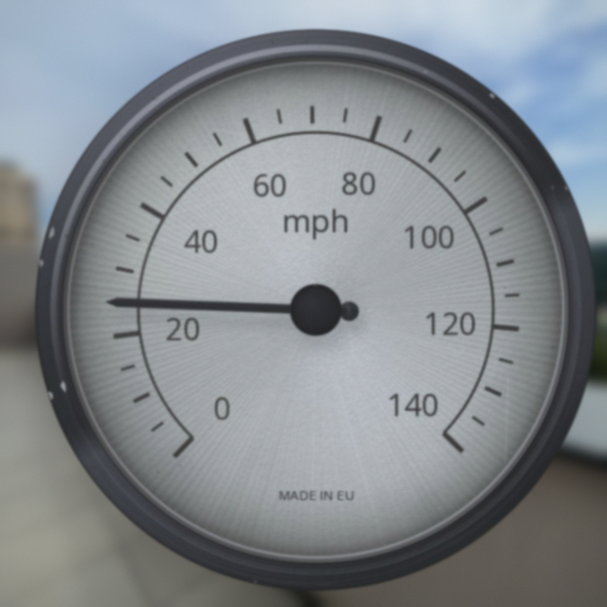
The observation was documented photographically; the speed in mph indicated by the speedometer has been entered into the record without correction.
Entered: 25 mph
